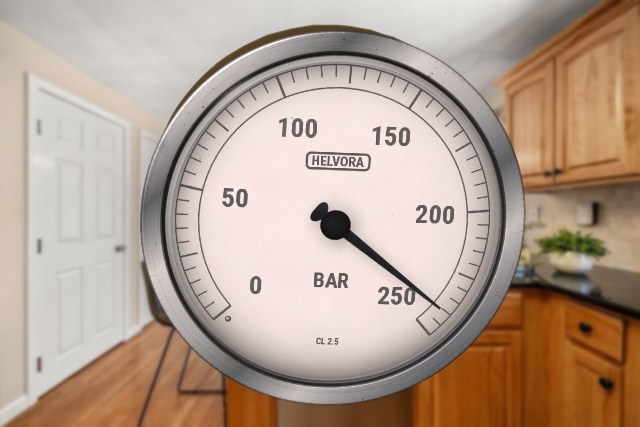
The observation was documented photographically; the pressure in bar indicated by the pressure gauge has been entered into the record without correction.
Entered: 240 bar
